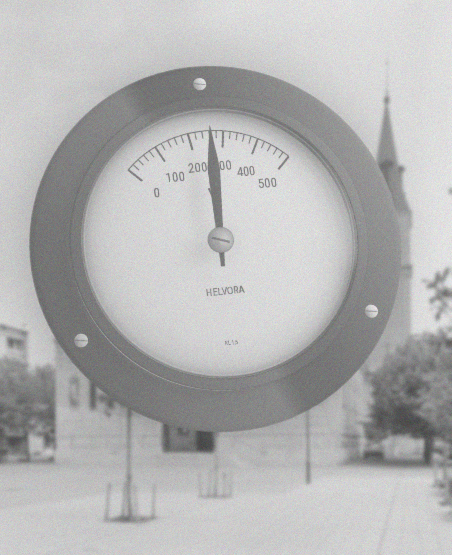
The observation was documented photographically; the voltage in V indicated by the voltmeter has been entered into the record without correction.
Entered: 260 V
